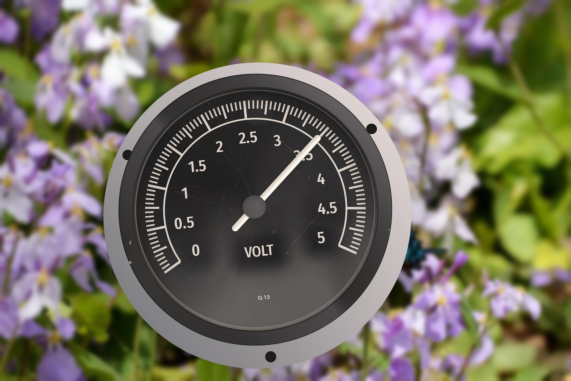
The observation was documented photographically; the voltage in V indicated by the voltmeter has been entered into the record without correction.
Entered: 3.5 V
